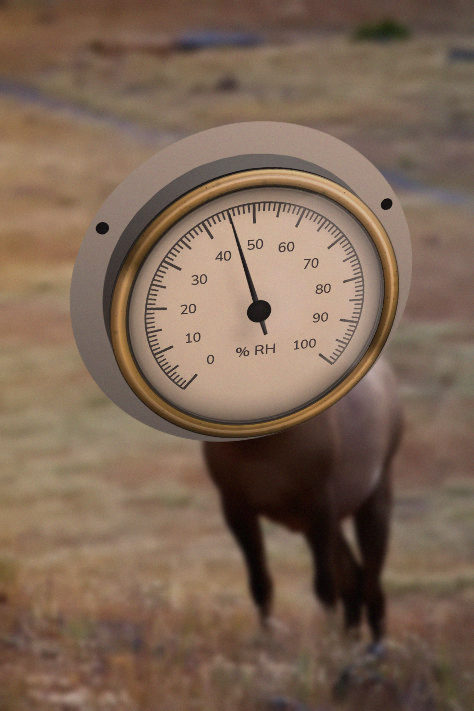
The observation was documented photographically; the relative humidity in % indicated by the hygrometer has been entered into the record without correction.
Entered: 45 %
